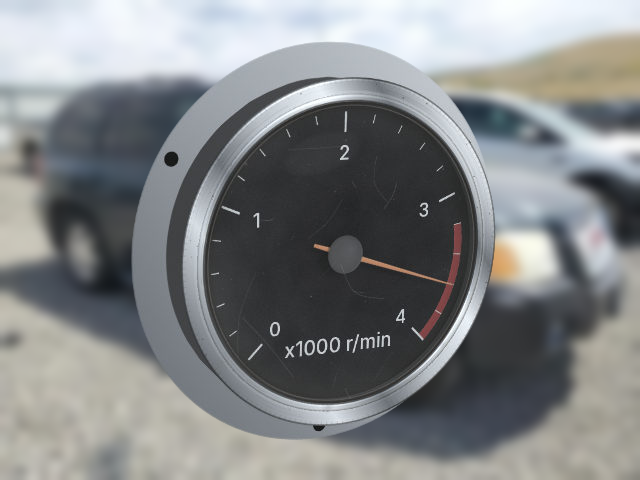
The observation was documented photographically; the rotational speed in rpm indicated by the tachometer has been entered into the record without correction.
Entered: 3600 rpm
